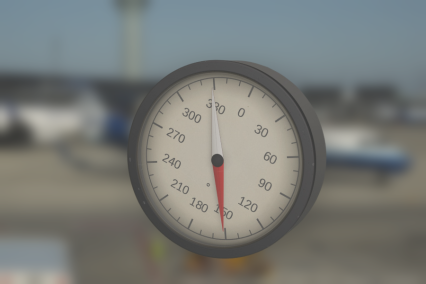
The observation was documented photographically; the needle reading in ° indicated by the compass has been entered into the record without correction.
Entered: 150 °
